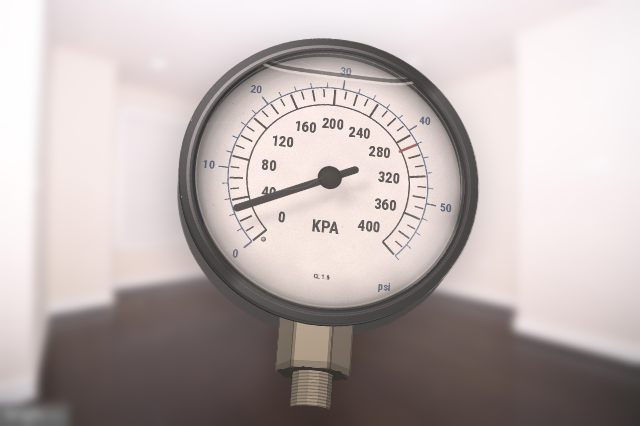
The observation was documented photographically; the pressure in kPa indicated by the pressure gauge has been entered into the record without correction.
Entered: 30 kPa
